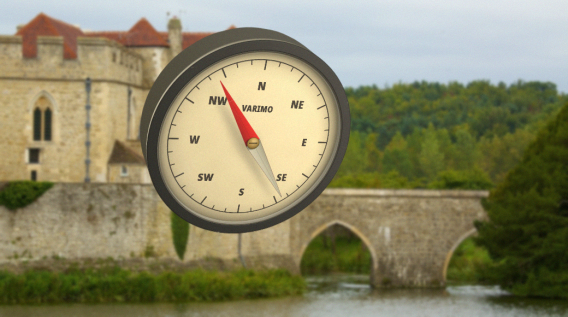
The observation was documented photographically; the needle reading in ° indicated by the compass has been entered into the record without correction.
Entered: 325 °
